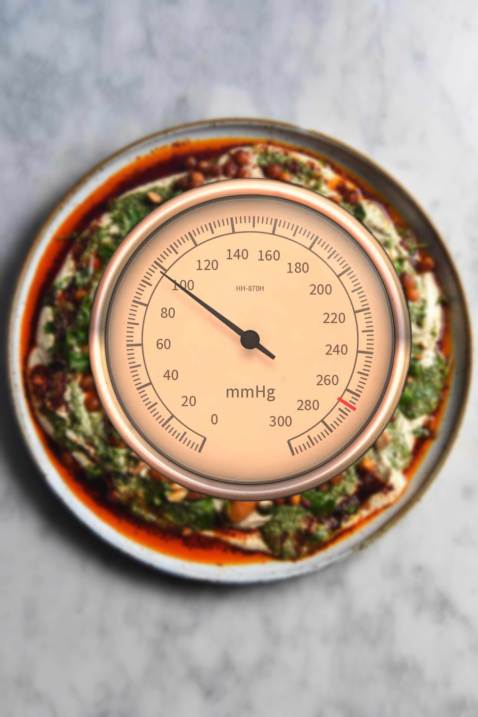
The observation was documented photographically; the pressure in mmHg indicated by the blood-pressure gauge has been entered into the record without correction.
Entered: 98 mmHg
